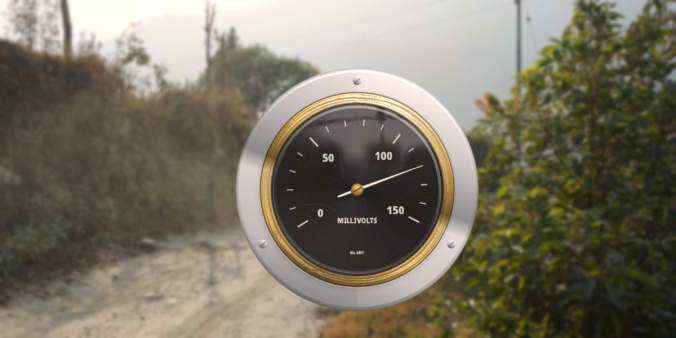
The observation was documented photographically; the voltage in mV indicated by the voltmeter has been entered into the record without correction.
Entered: 120 mV
